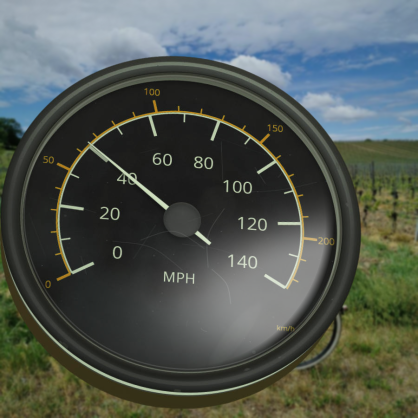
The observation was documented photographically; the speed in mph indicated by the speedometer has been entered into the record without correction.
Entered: 40 mph
